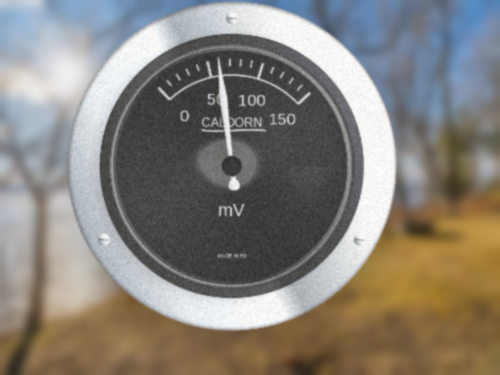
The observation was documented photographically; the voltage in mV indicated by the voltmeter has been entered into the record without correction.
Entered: 60 mV
